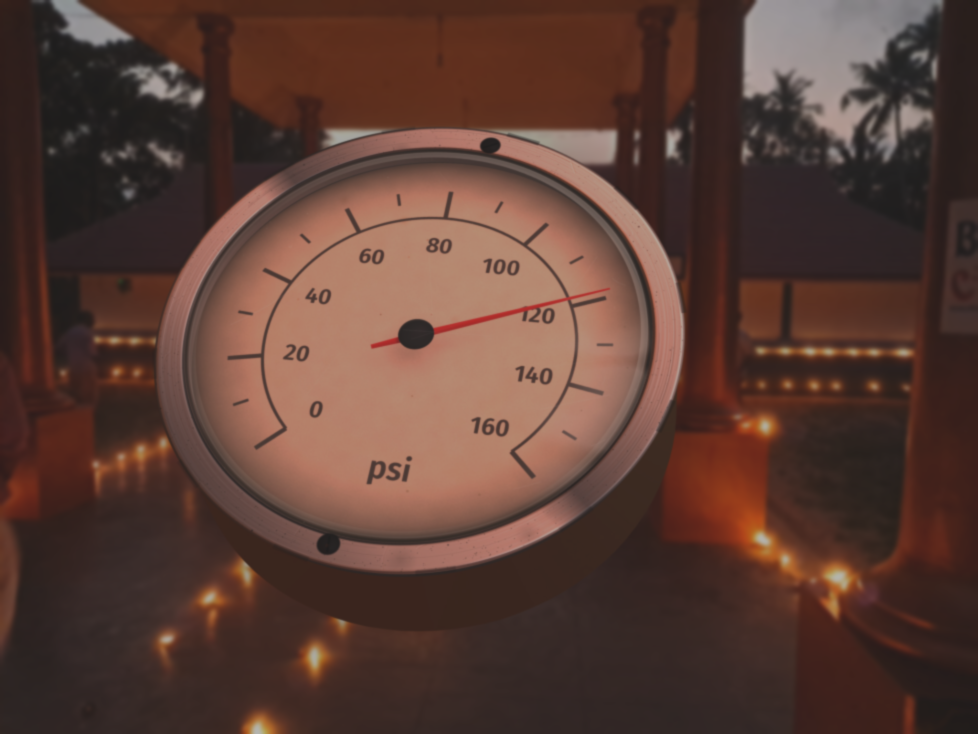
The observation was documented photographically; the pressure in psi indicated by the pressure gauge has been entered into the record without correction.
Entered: 120 psi
